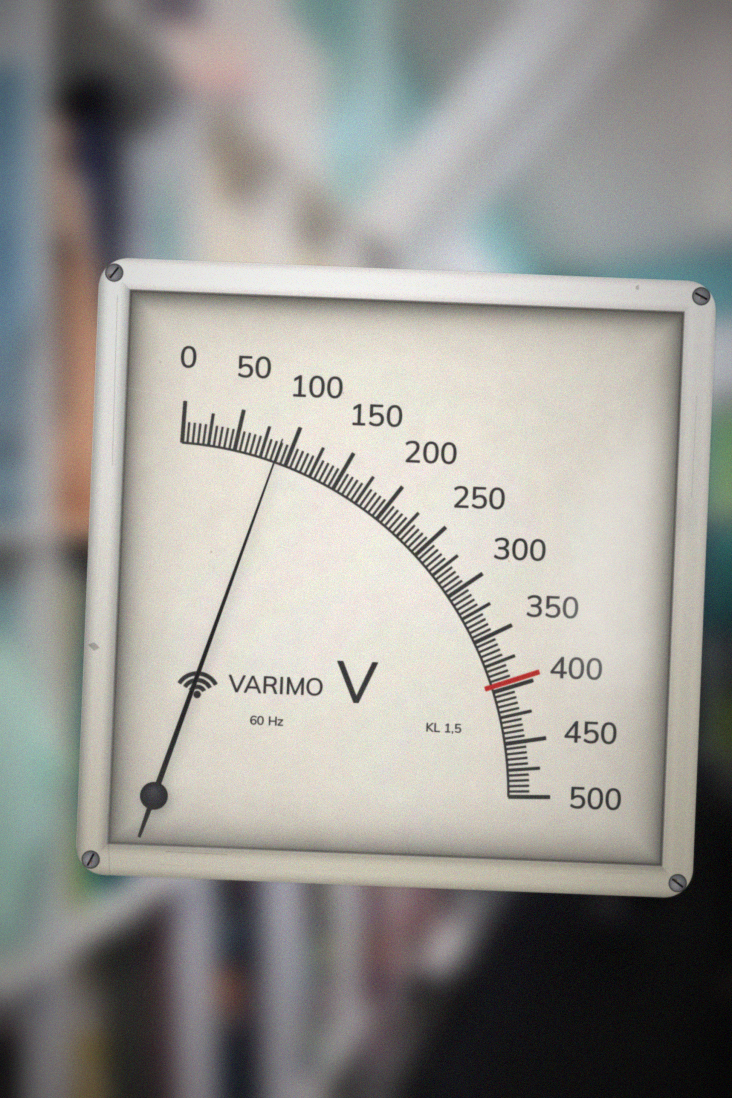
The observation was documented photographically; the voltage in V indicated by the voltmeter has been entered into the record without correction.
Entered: 90 V
